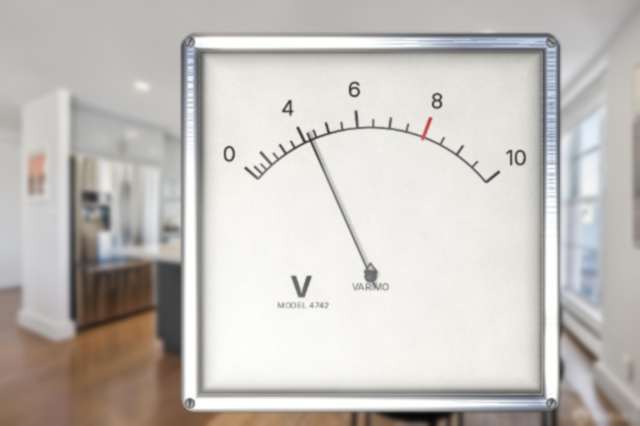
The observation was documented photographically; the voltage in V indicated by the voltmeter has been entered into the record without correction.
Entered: 4.25 V
